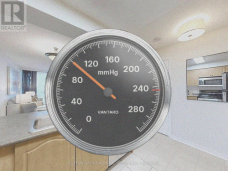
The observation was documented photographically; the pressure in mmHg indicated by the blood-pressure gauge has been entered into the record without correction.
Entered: 100 mmHg
